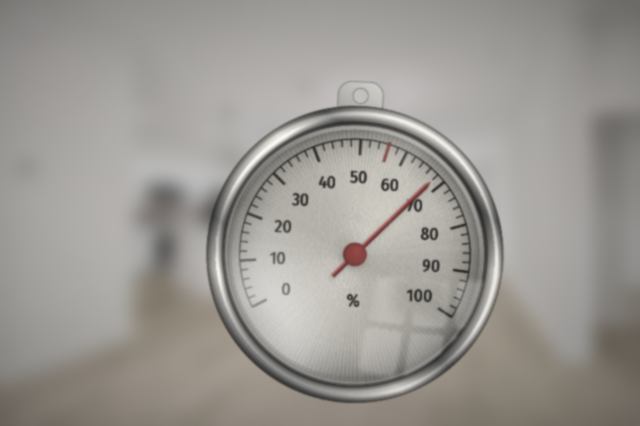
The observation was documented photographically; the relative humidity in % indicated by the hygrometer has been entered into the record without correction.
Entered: 68 %
